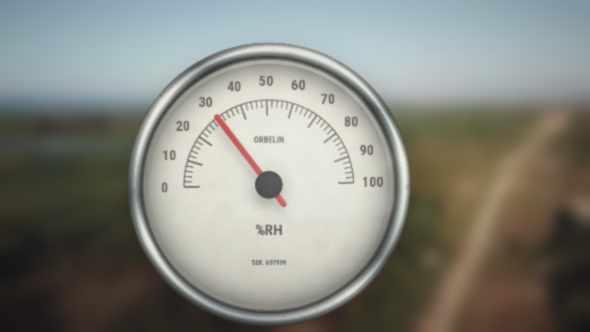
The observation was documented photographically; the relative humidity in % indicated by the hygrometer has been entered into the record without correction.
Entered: 30 %
